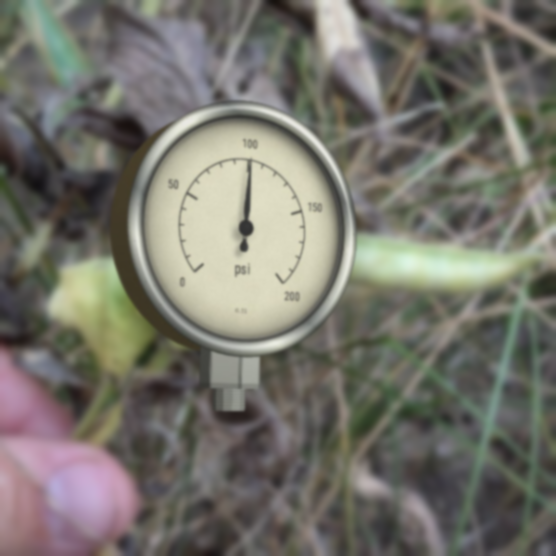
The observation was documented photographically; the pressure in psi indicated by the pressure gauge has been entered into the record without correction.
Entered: 100 psi
